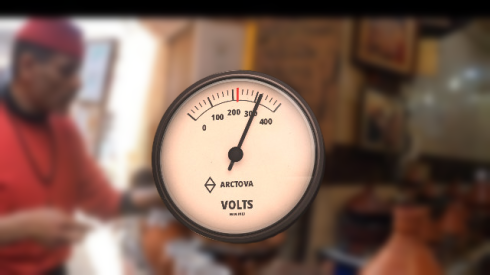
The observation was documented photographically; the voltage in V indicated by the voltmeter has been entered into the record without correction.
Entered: 320 V
